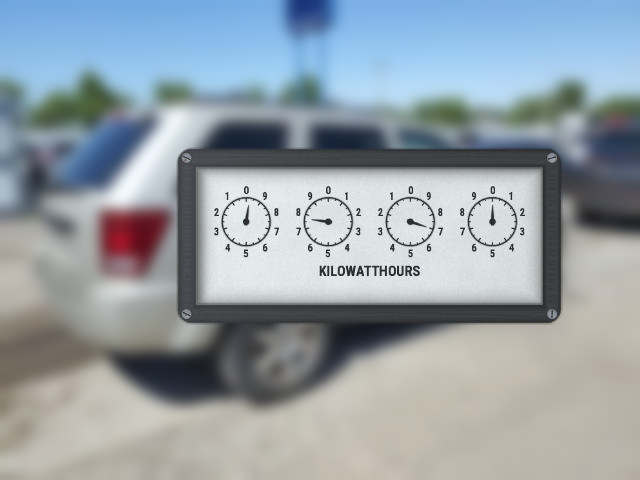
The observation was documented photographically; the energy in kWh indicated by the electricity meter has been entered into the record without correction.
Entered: 9770 kWh
